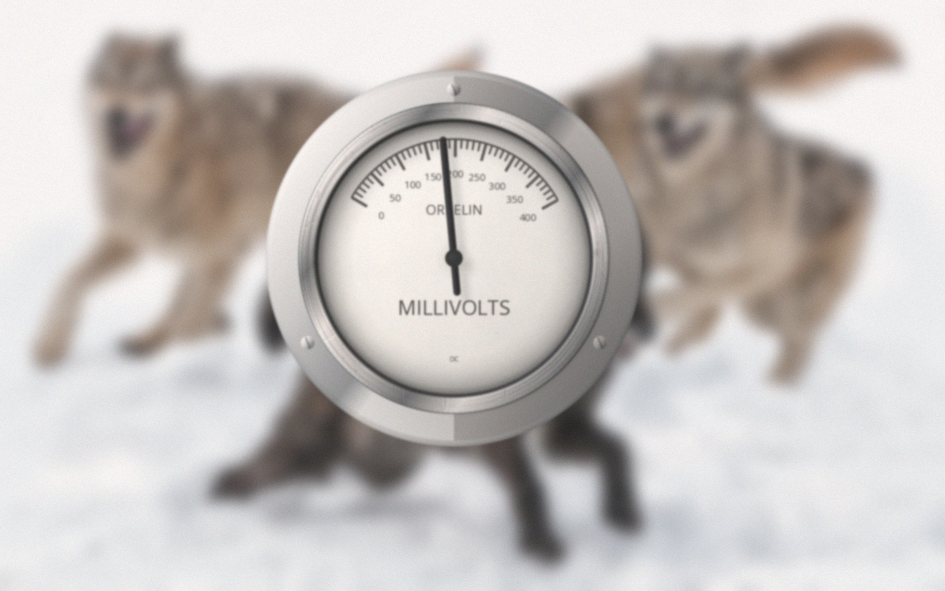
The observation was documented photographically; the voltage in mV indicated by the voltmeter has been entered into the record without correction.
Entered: 180 mV
